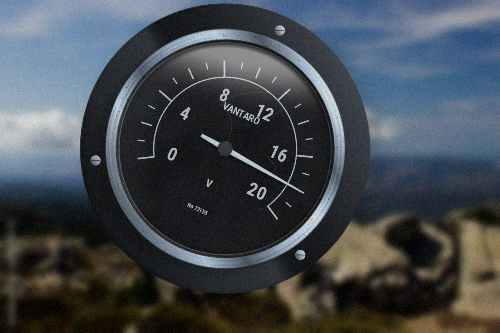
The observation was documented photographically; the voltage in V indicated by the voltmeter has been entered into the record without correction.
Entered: 18 V
